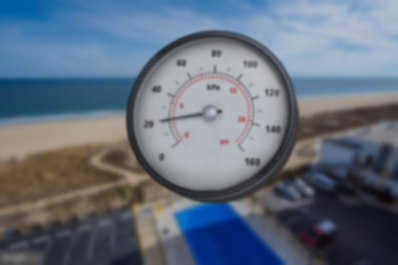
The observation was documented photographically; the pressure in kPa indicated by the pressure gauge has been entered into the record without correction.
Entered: 20 kPa
